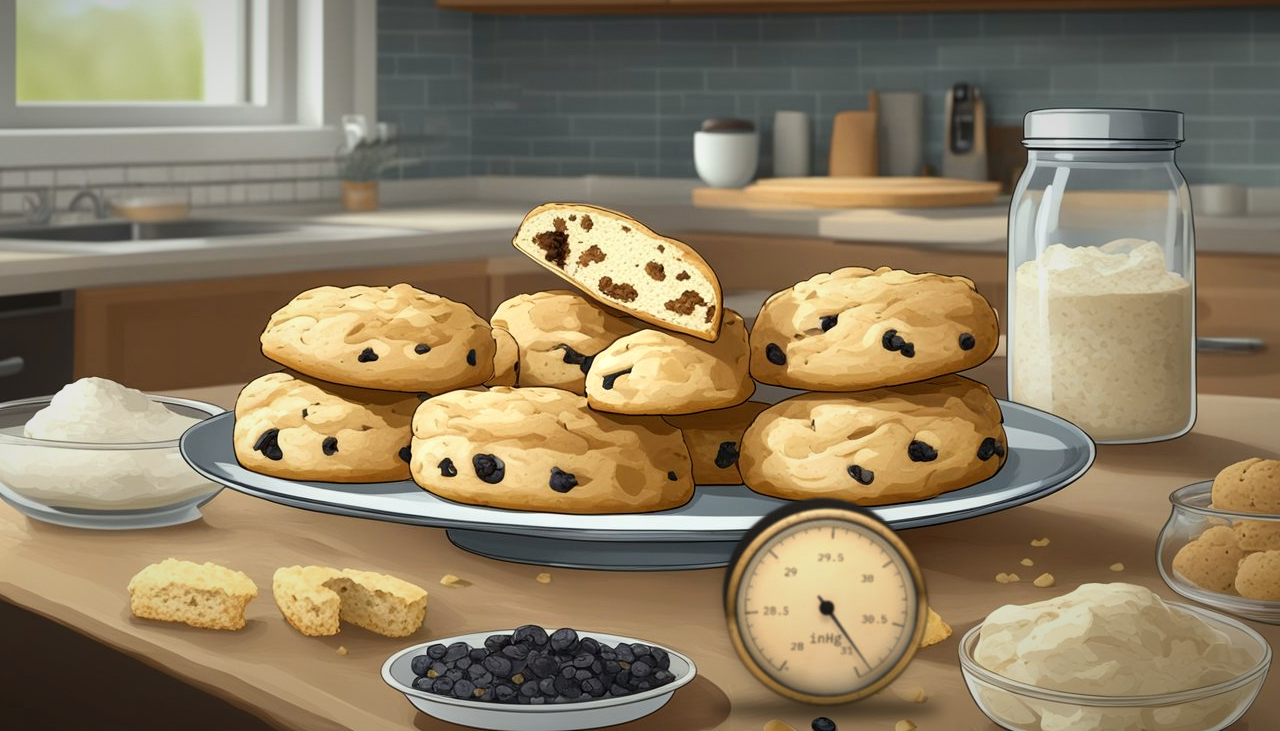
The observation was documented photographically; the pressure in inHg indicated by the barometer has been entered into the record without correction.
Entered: 30.9 inHg
